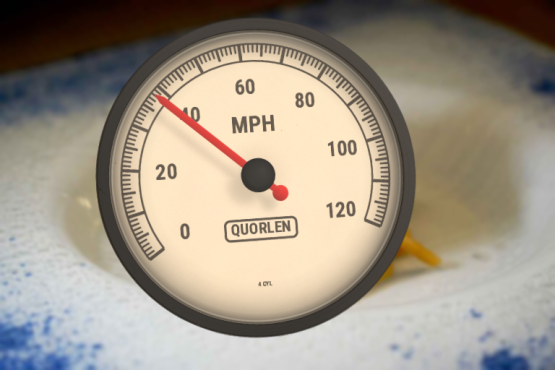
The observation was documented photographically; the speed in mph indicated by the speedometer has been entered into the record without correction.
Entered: 38 mph
